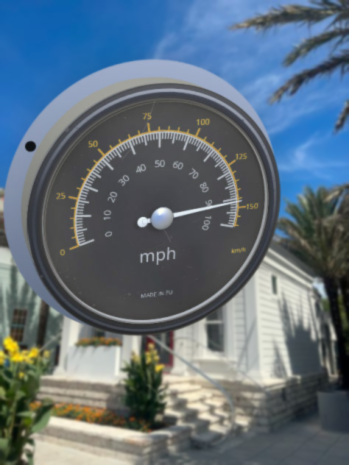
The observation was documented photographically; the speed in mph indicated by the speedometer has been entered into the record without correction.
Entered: 90 mph
